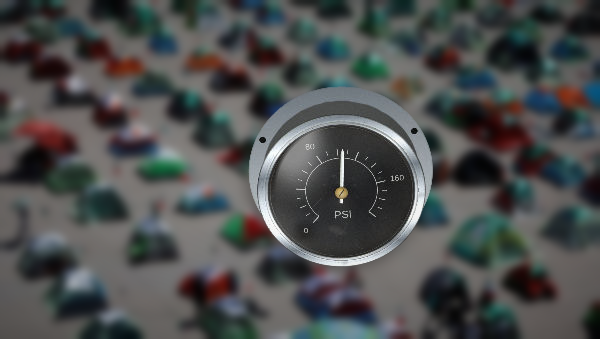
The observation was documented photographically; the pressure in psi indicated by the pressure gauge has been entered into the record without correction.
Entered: 105 psi
